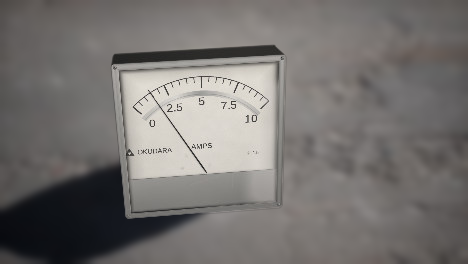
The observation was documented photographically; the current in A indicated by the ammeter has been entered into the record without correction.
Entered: 1.5 A
